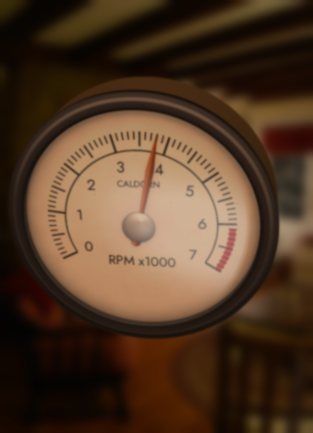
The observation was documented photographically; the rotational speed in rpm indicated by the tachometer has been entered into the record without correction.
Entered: 3800 rpm
